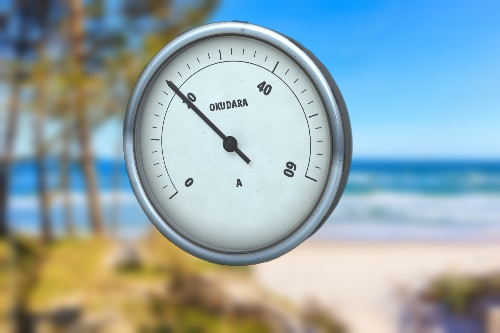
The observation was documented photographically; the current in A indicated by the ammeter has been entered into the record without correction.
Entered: 20 A
